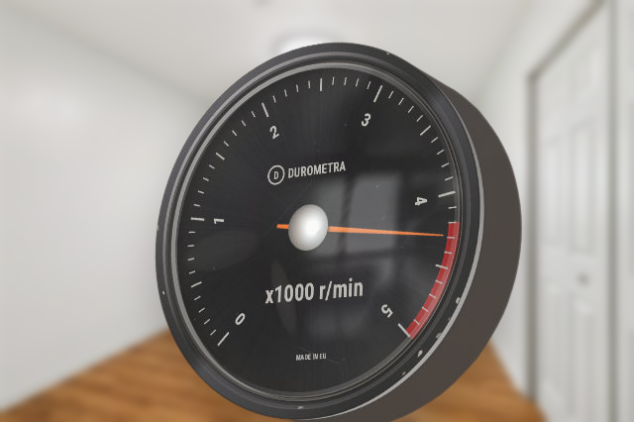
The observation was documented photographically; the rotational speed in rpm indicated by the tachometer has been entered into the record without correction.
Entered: 4300 rpm
